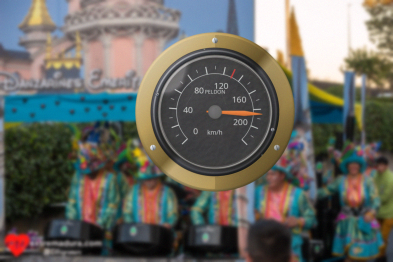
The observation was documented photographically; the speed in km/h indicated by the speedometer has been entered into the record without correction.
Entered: 185 km/h
